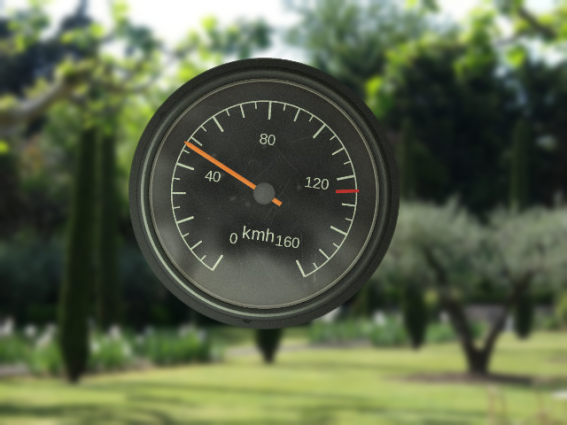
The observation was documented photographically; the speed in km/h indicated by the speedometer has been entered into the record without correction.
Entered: 47.5 km/h
